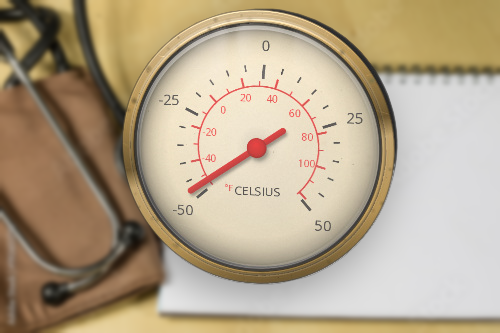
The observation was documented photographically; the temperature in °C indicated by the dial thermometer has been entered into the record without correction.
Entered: -47.5 °C
